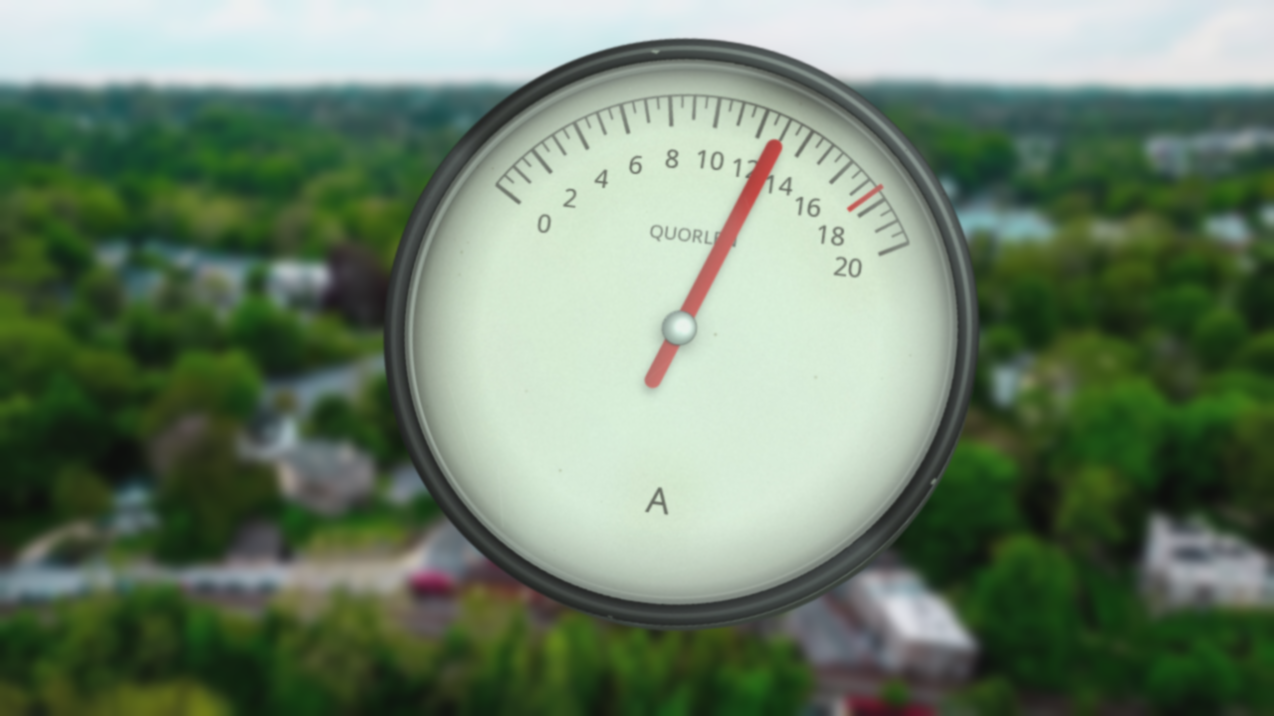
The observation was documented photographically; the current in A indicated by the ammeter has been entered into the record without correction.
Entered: 13 A
